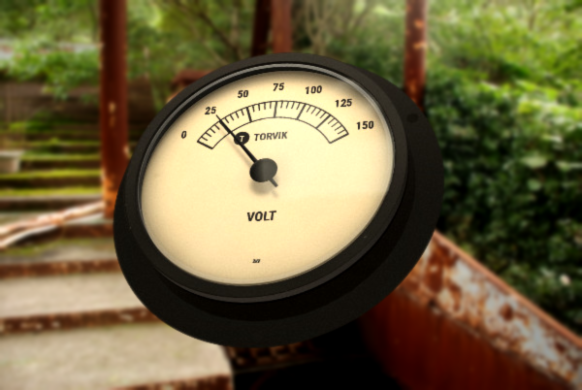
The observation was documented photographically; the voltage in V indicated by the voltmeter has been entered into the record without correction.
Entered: 25 V
